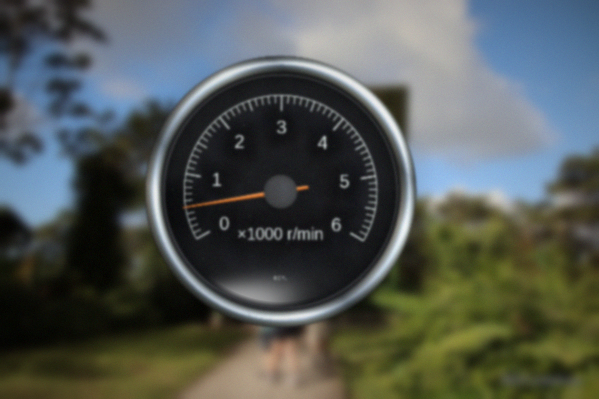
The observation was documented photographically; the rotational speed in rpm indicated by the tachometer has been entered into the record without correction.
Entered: 500 rpm
